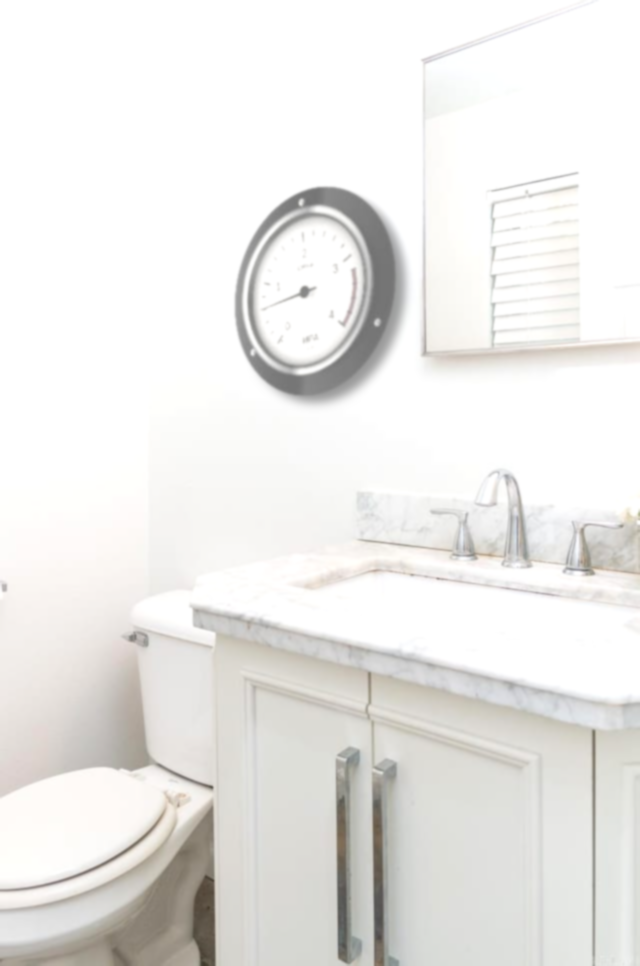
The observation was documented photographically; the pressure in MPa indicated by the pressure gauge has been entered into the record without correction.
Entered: 0.6 MPa
